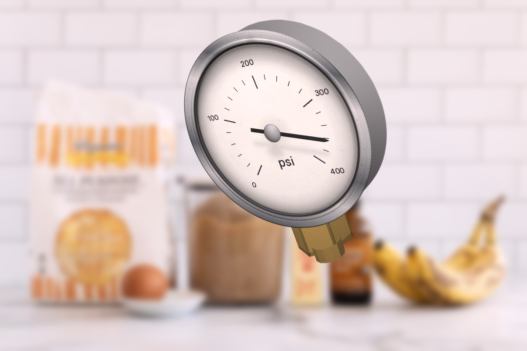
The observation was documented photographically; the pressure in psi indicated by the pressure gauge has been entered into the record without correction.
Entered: 360 psi
